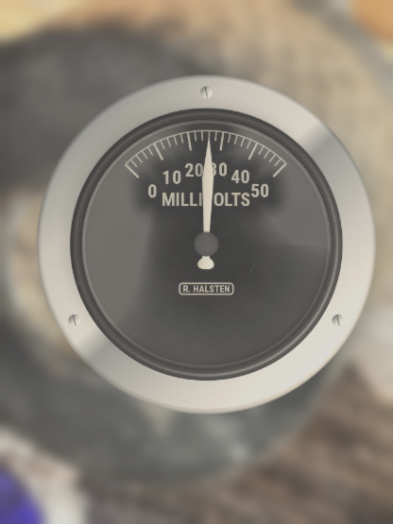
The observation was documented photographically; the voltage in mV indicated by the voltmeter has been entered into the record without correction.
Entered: 26 mV
